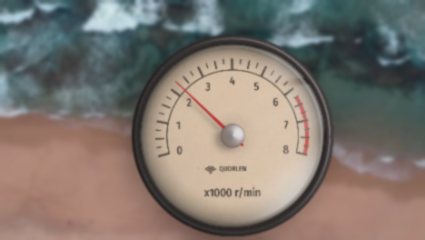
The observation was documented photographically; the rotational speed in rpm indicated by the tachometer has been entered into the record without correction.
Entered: 2250 rpm
